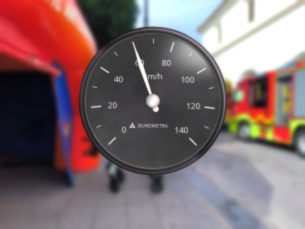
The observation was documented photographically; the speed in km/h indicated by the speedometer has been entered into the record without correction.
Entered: 60 km/h
